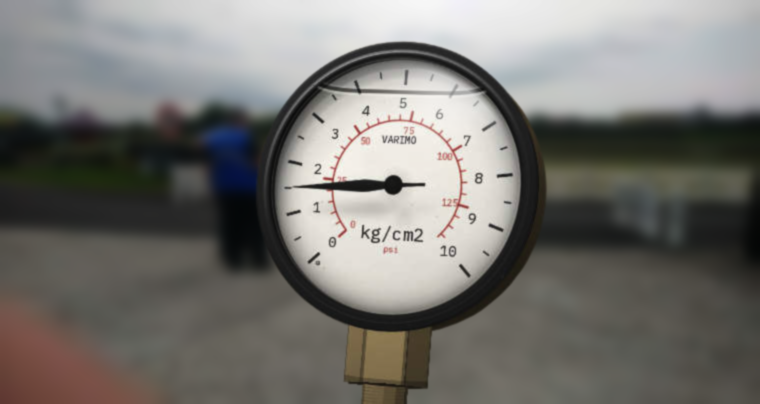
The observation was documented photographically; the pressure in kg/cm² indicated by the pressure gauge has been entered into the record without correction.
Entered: 1.5 kg/cm²
